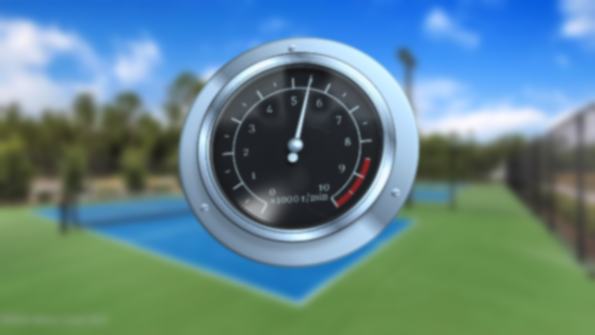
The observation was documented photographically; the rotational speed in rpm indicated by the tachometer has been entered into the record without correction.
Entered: 5500 rpm
